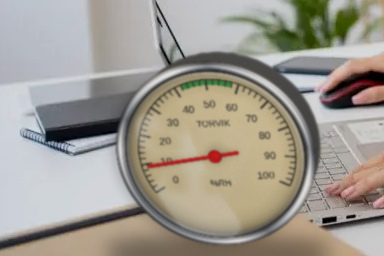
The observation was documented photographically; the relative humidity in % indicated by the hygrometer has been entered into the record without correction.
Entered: 10 %
